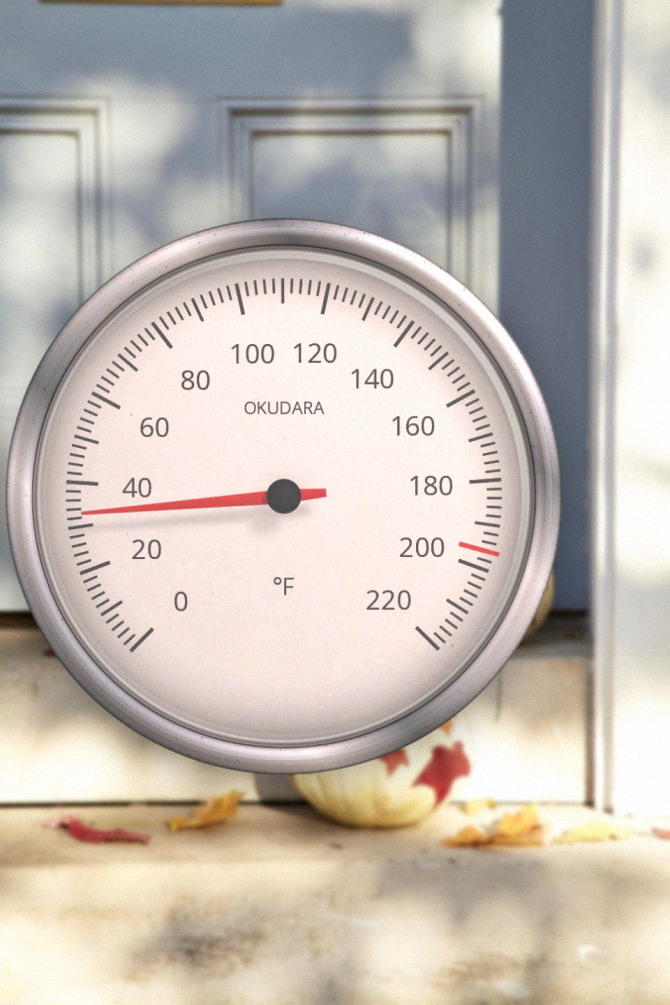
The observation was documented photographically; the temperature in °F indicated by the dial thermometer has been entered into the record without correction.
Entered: 33 °F
